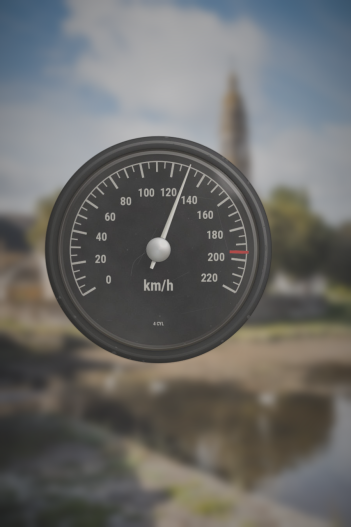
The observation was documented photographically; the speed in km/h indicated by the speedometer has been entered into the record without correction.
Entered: 130 km/h
